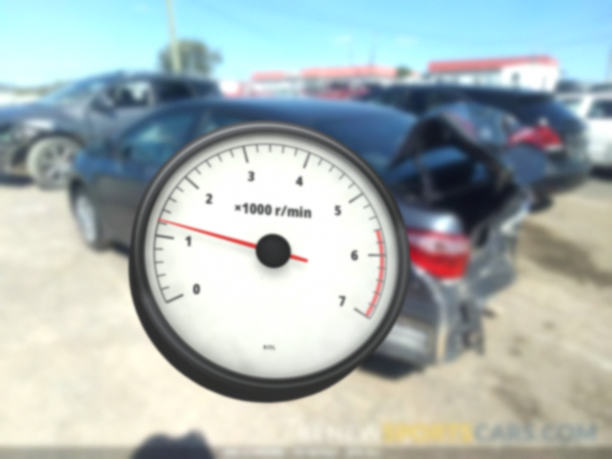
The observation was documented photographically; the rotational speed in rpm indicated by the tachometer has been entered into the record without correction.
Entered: 1200 rpm
